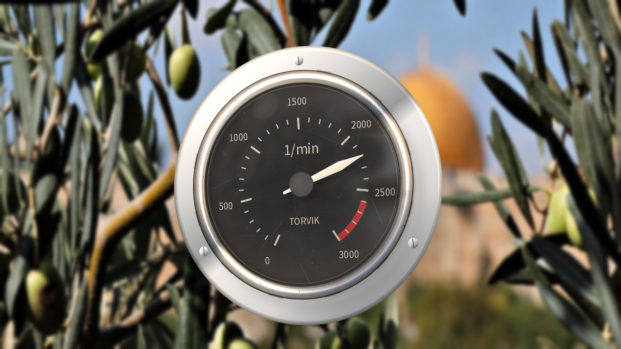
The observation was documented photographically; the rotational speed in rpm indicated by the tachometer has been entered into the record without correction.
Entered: 2200 rpm
